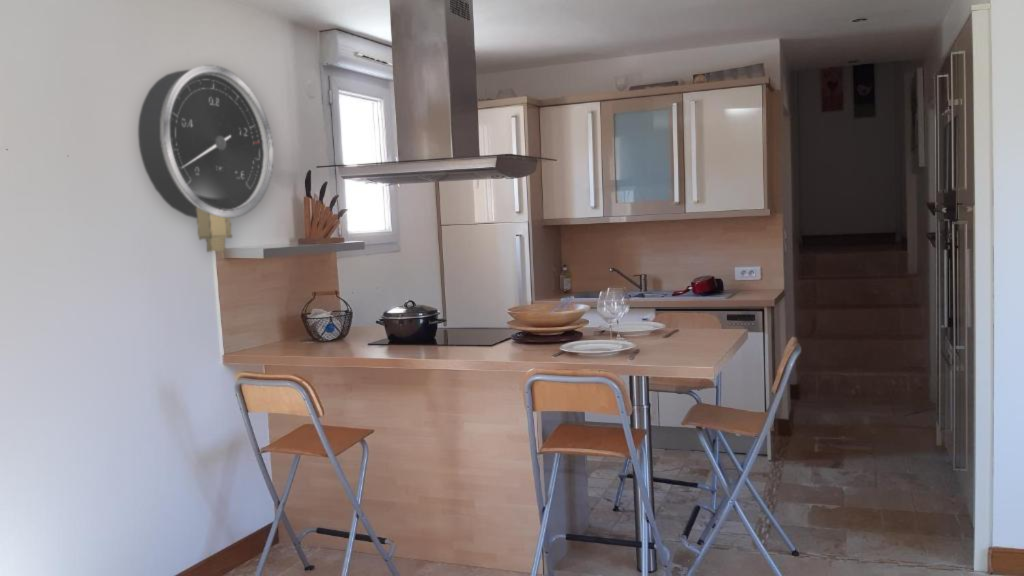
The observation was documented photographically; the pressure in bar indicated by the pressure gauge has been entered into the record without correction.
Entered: 0.1 bar
